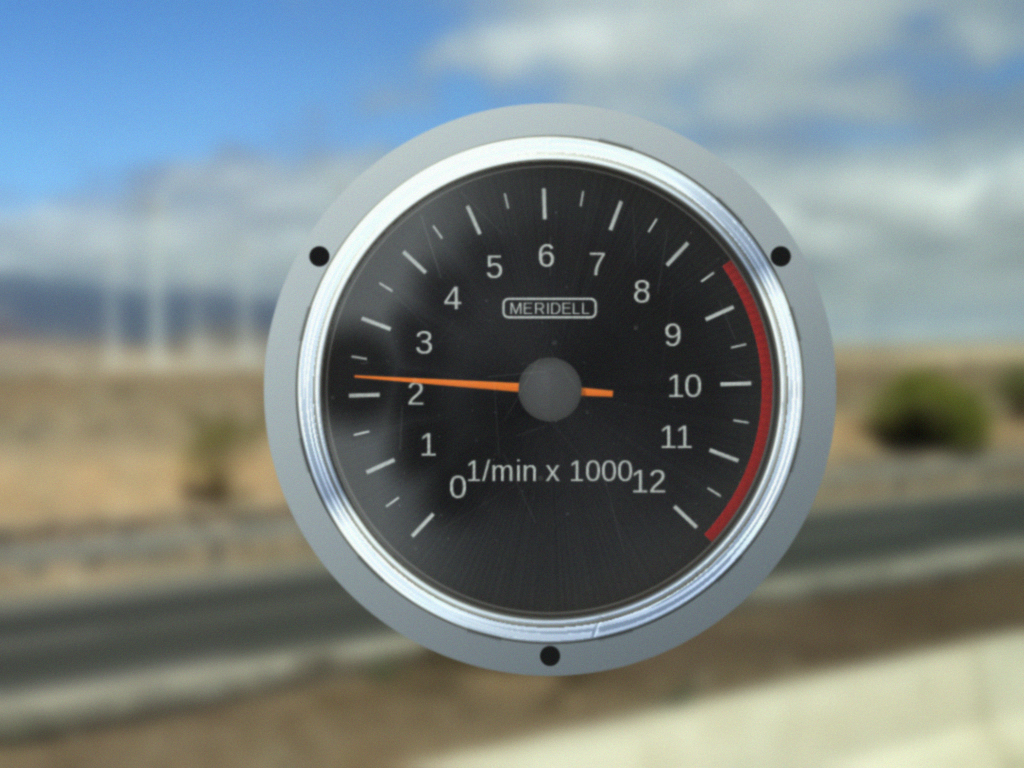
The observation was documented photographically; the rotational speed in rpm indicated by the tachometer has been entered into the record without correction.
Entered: 2250 rpm
